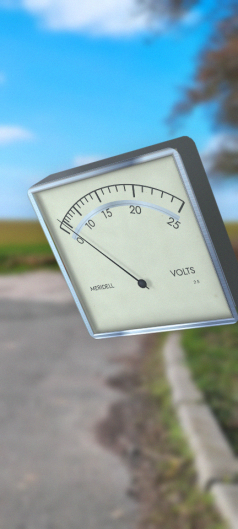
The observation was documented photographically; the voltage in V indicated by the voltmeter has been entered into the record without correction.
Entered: 5 V
